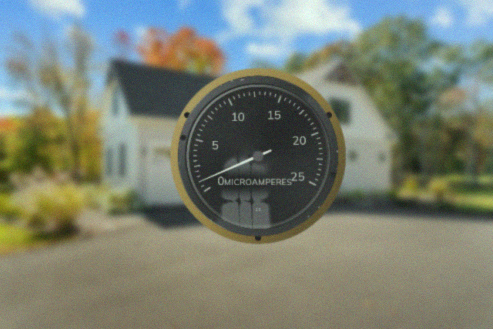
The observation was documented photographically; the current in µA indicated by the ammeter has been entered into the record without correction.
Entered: 1 µA
